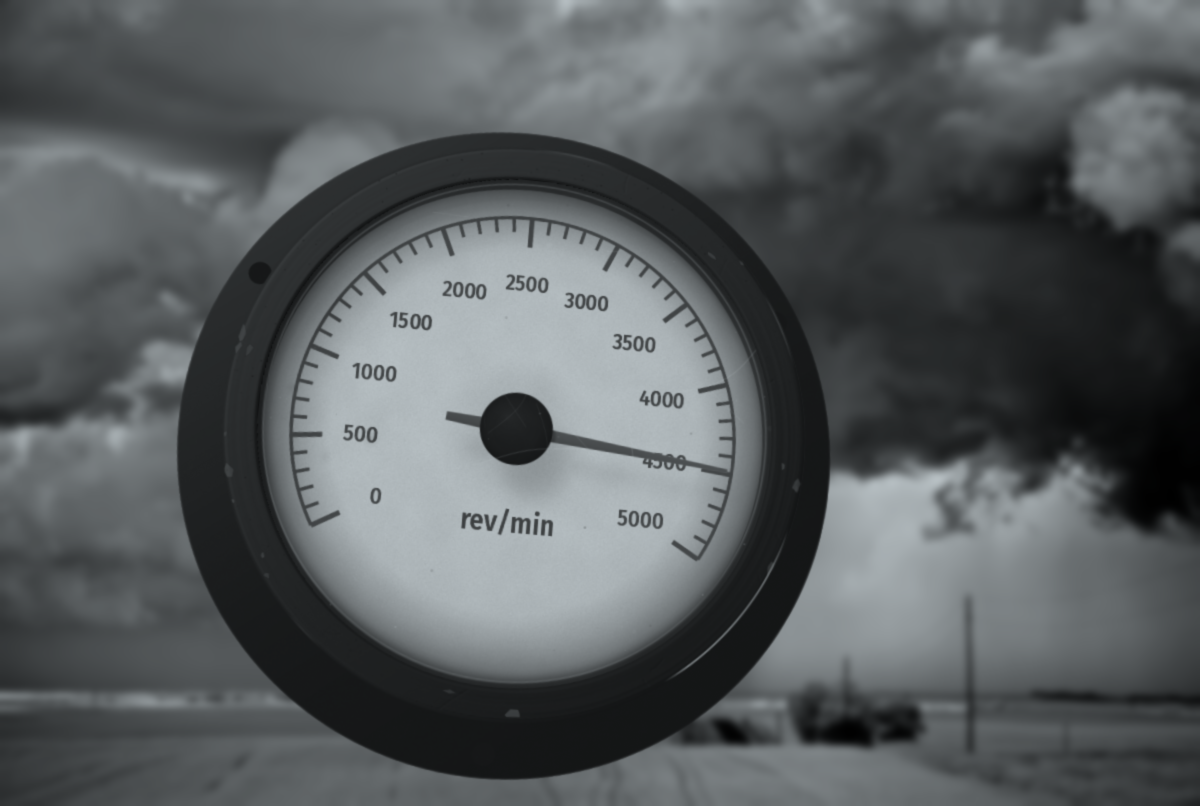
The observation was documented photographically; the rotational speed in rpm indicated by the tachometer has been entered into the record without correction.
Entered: 4500 rpm
